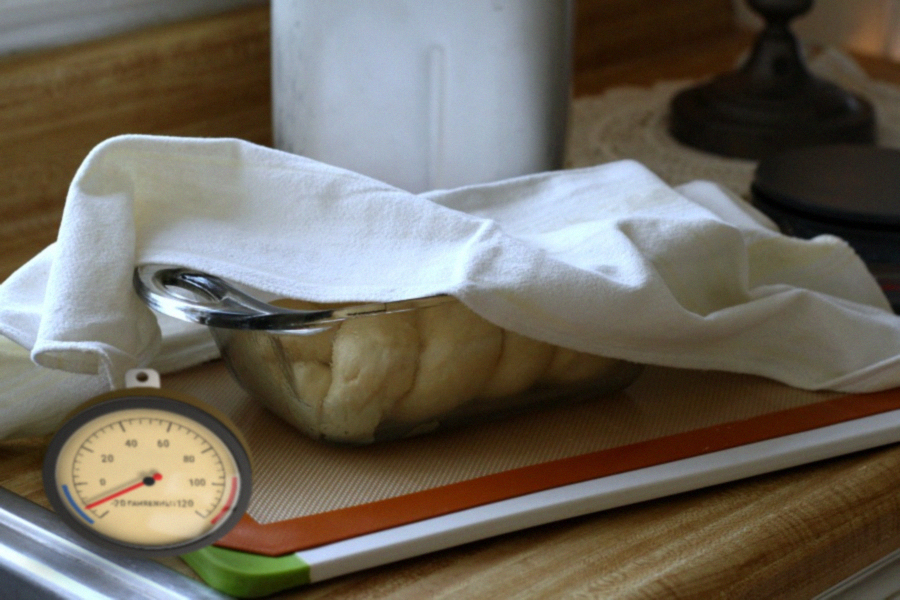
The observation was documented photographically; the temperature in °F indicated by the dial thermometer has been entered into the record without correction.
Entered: -12 °F
